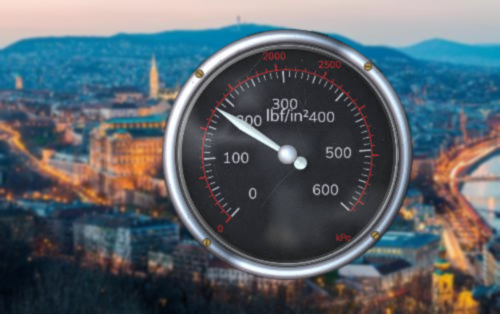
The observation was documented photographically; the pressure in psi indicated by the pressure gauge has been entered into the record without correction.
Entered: 180 psi
